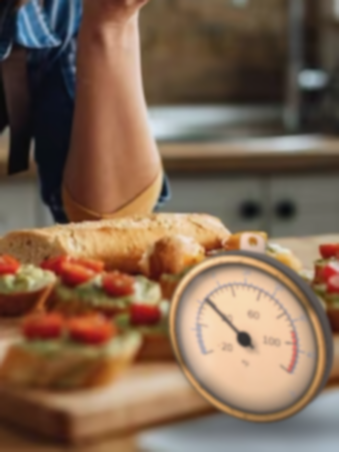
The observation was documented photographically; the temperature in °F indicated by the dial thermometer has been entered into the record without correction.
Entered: 20 °F
